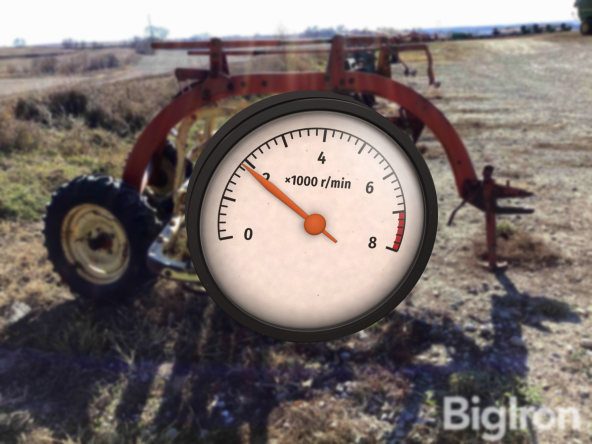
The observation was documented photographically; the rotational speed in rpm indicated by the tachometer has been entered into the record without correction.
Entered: 1900 rpm
